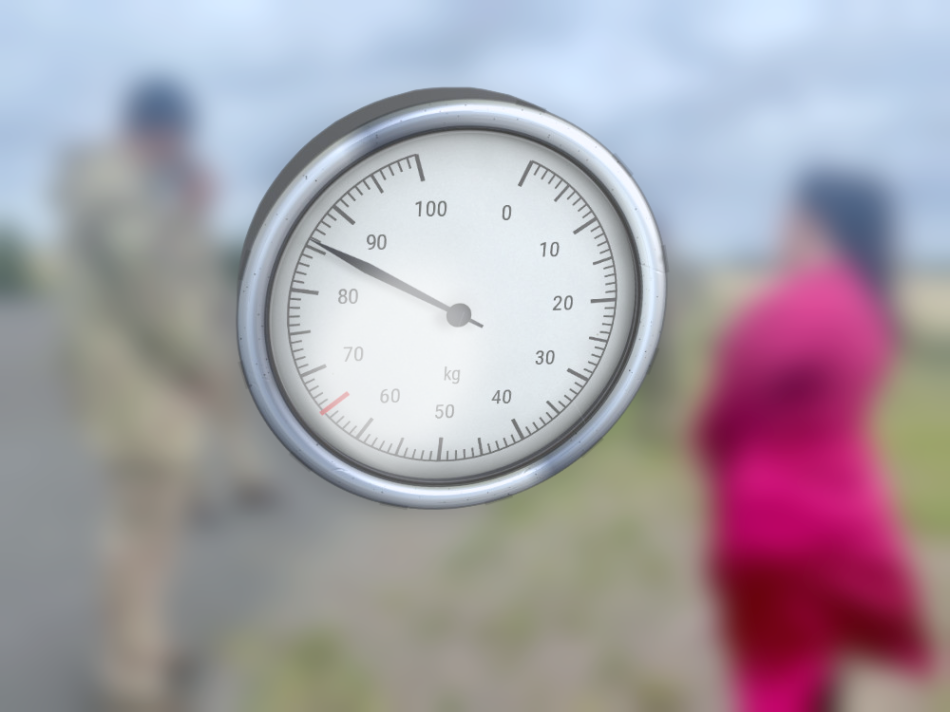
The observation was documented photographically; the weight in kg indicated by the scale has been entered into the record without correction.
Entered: 86 kg
